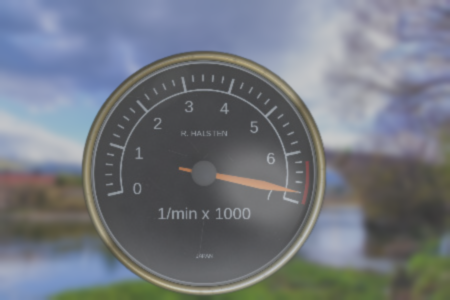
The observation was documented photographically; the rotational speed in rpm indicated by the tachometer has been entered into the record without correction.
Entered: 6800 rpm
